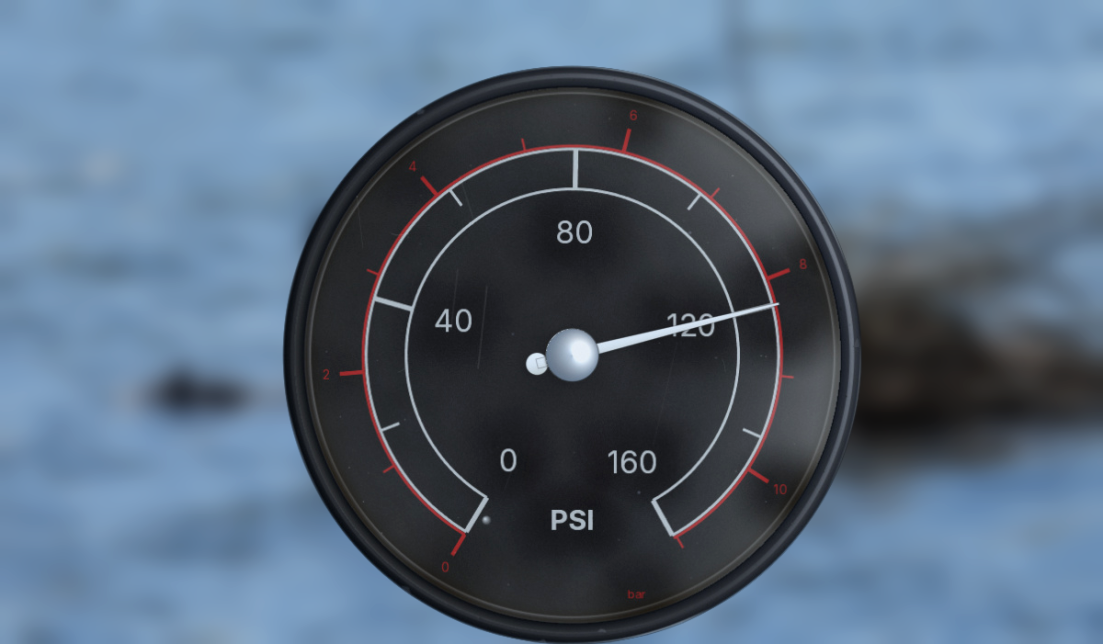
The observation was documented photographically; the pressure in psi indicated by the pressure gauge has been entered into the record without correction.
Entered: 120 psi
